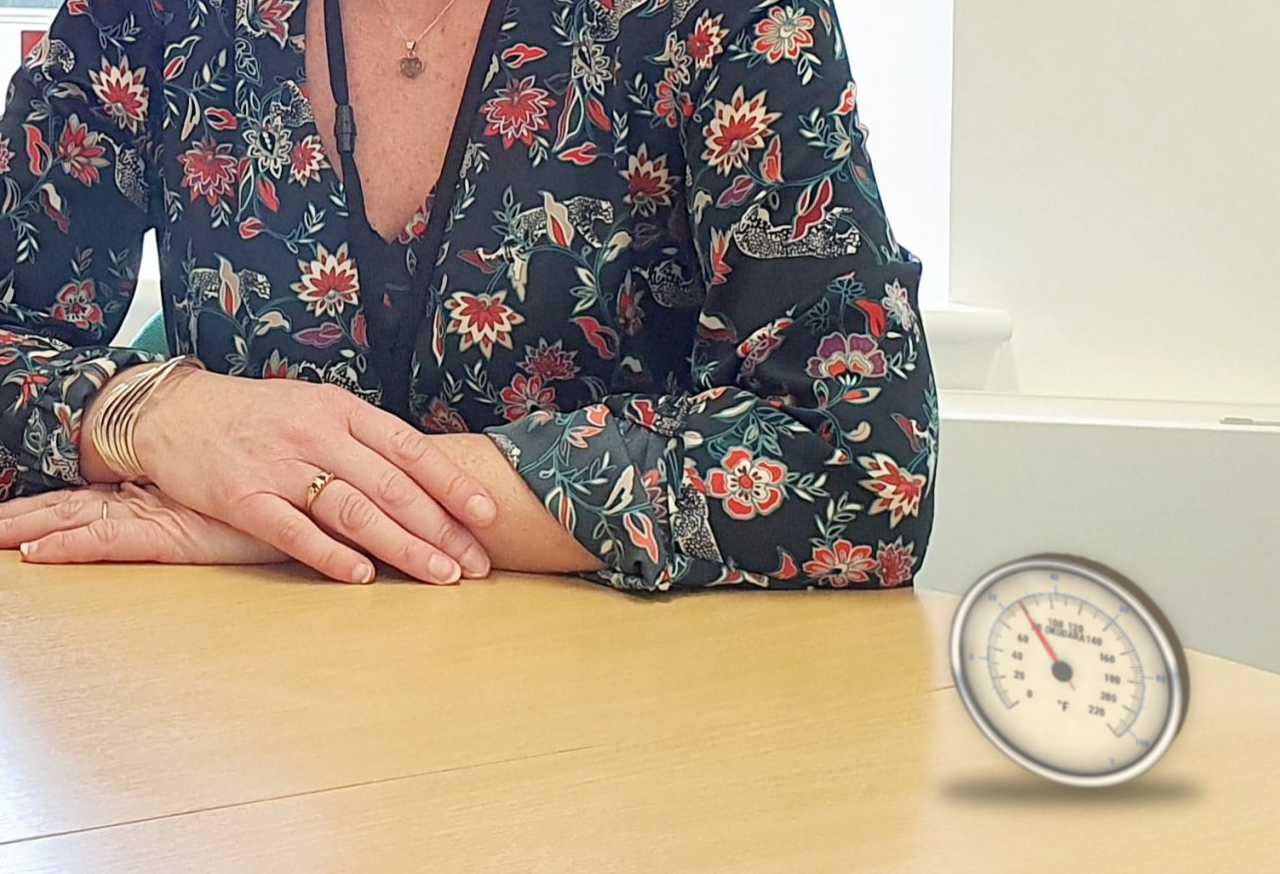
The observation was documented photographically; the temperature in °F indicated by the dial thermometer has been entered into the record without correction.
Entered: 80 °F
